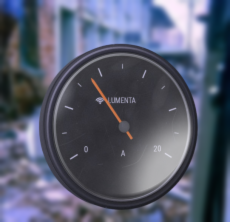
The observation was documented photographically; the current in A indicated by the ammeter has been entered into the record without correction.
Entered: 7 A
